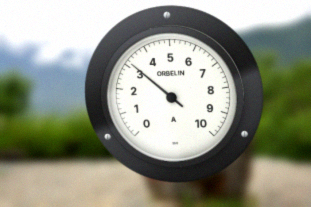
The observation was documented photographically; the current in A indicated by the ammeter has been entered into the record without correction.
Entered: 3.2 A
